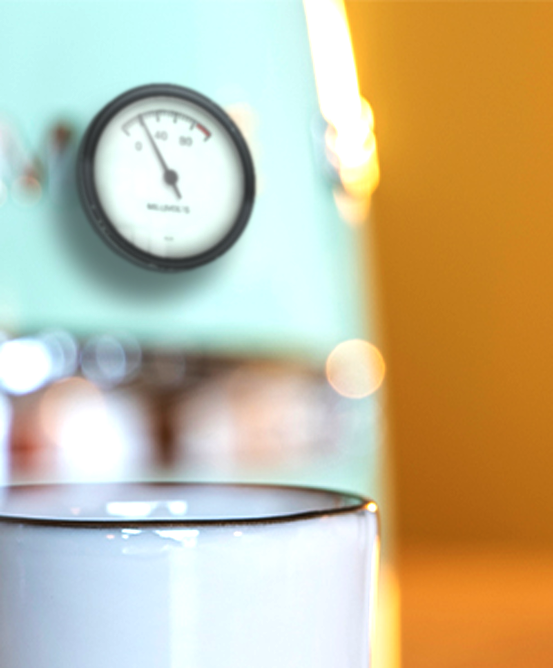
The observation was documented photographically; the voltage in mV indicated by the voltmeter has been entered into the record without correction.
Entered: 20 mV
